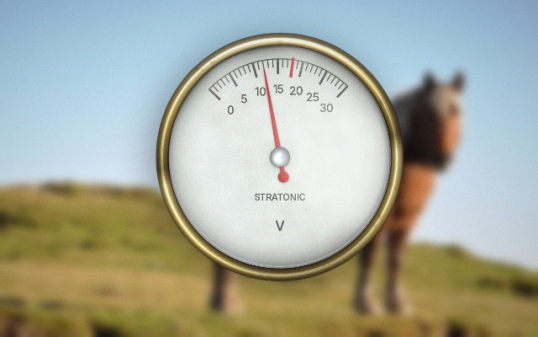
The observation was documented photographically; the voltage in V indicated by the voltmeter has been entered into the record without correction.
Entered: 12 V
